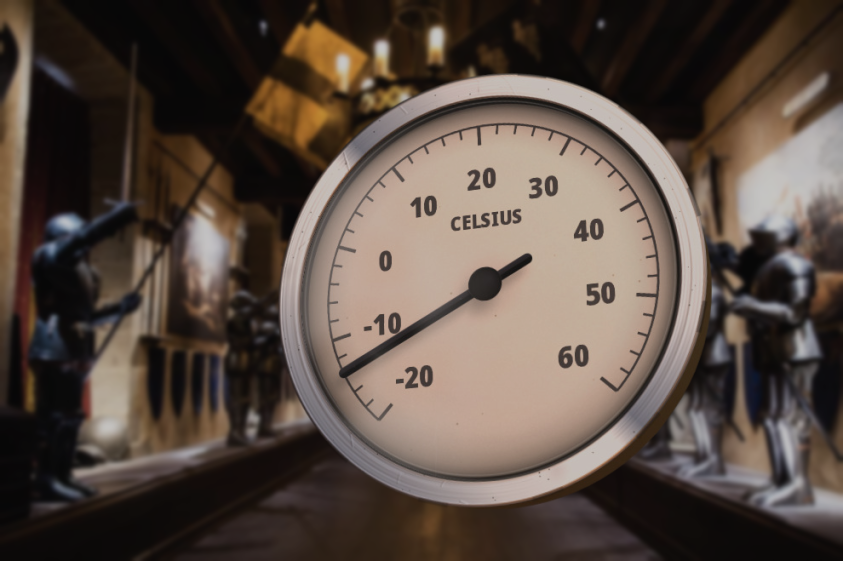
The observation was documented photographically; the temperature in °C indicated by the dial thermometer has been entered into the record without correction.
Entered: -14 °C
